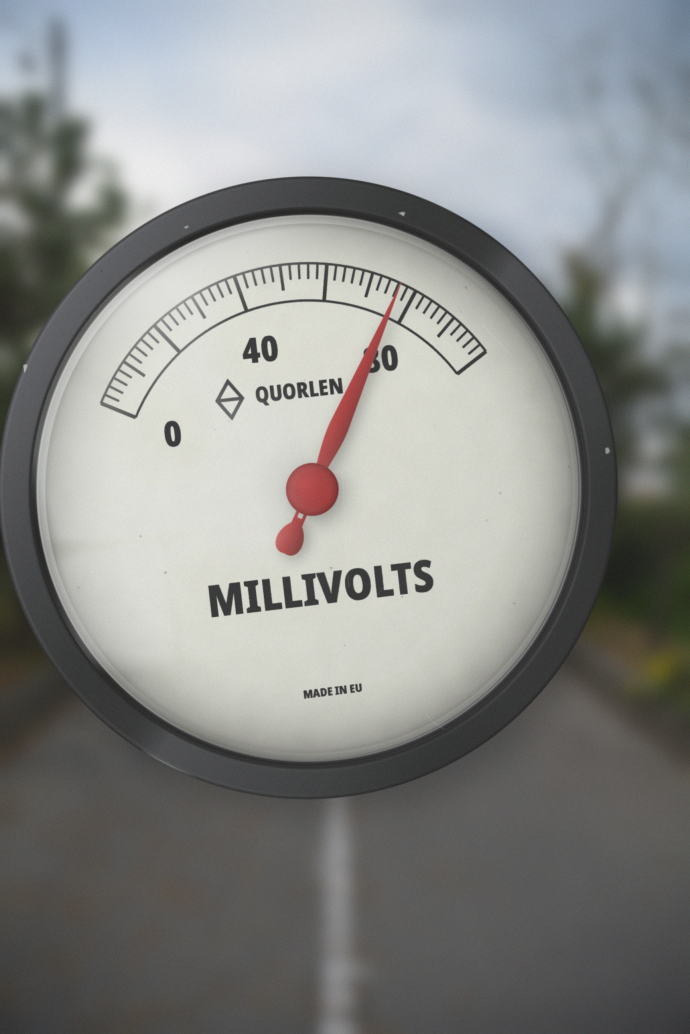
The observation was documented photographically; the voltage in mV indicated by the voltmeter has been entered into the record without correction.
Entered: 76 mV
